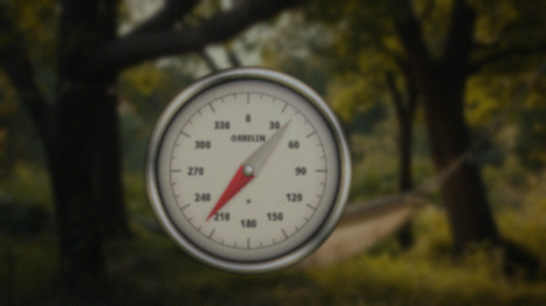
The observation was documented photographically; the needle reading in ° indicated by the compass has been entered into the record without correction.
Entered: 220 °
